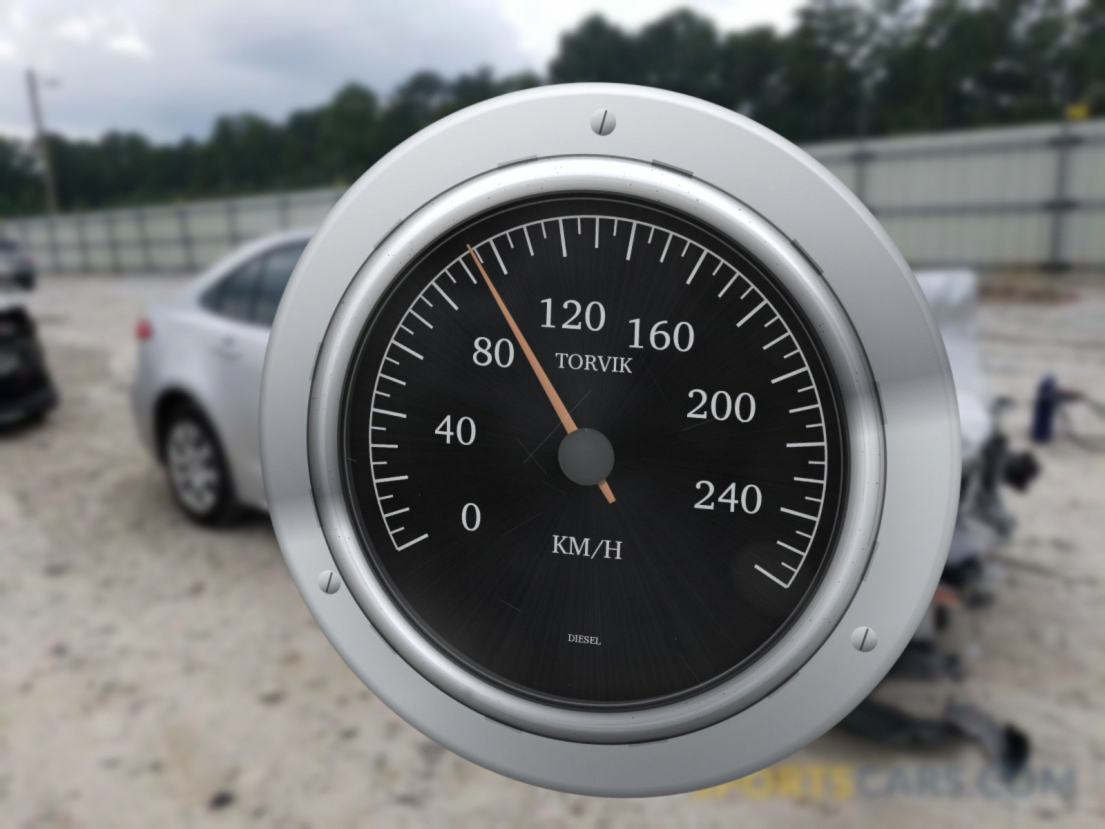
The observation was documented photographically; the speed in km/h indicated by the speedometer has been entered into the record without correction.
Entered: 95 km/h
